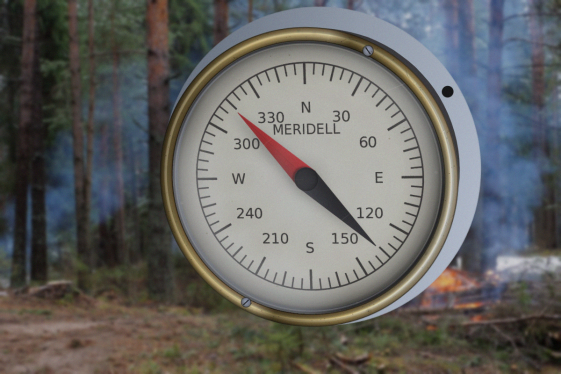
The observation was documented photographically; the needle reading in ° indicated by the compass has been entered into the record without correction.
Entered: 315 °
